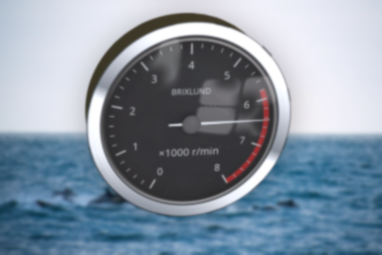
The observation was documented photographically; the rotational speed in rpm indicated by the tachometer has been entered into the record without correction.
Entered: 6400 rpm
